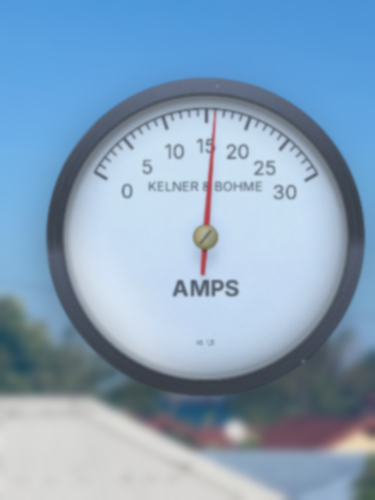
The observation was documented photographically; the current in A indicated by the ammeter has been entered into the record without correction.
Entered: 16 A
